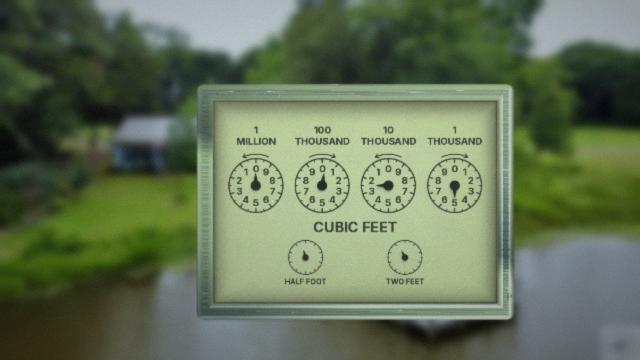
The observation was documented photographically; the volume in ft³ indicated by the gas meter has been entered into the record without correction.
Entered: 2500 ft³
